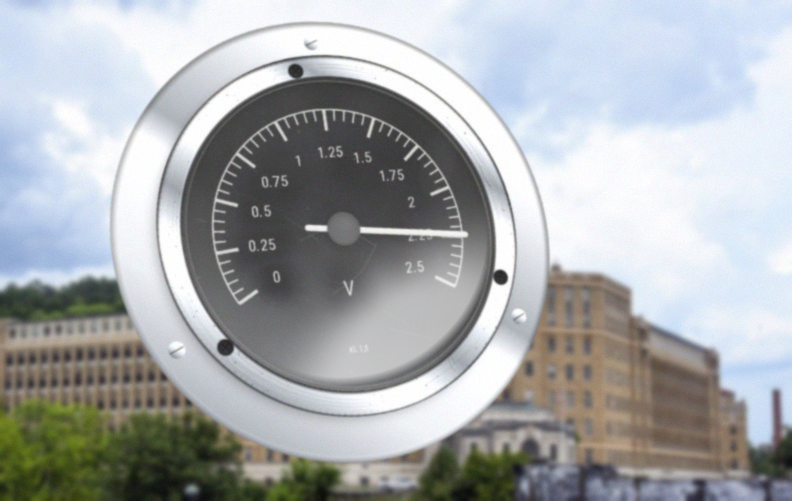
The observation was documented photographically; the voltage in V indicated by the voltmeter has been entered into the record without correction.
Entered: 2.25 V
